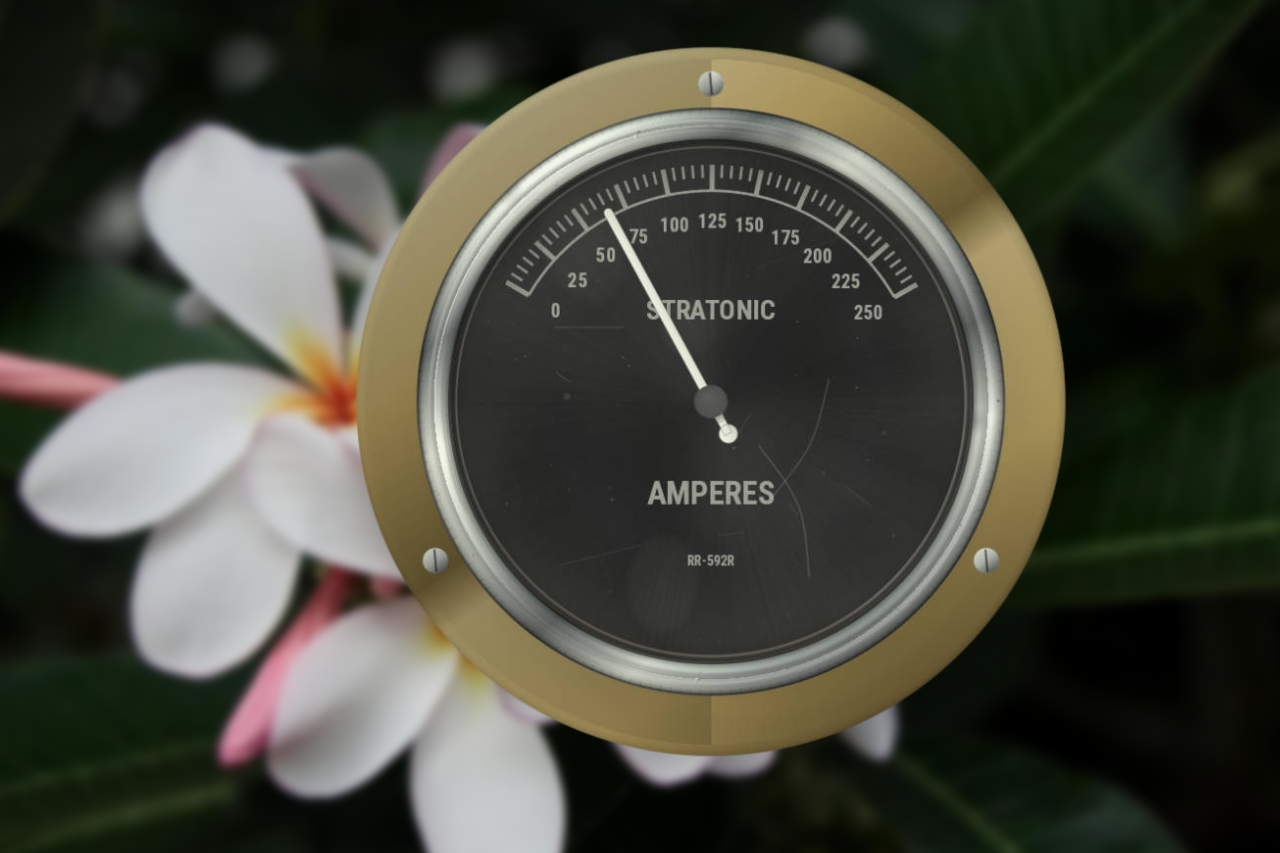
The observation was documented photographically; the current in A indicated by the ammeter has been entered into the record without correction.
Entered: 65 A
